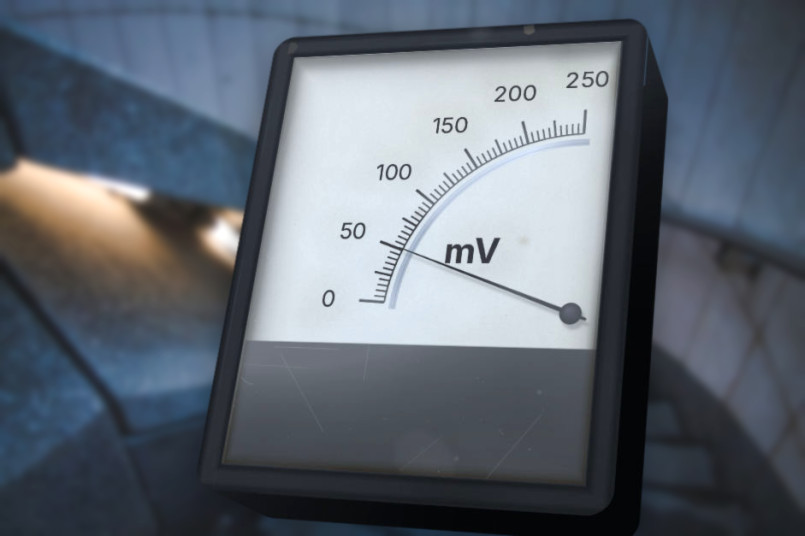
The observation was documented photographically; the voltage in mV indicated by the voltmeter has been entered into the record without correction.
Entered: 50 mV
